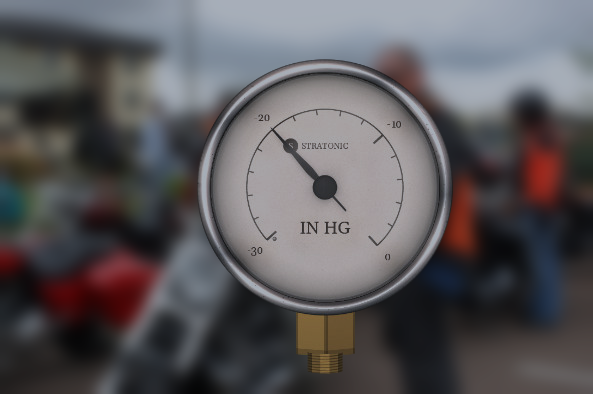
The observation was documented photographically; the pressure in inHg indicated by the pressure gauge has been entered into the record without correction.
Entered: -20 inHg
